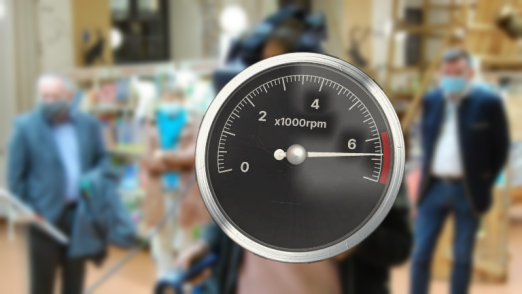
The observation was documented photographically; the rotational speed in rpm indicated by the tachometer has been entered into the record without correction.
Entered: 6400 rpm
